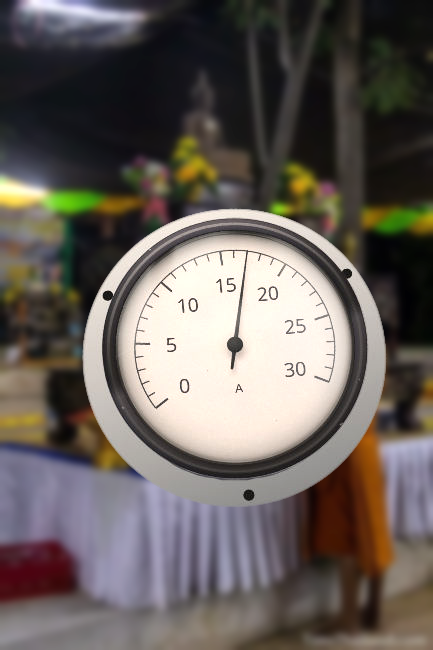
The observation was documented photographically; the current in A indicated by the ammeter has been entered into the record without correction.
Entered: 17 A
